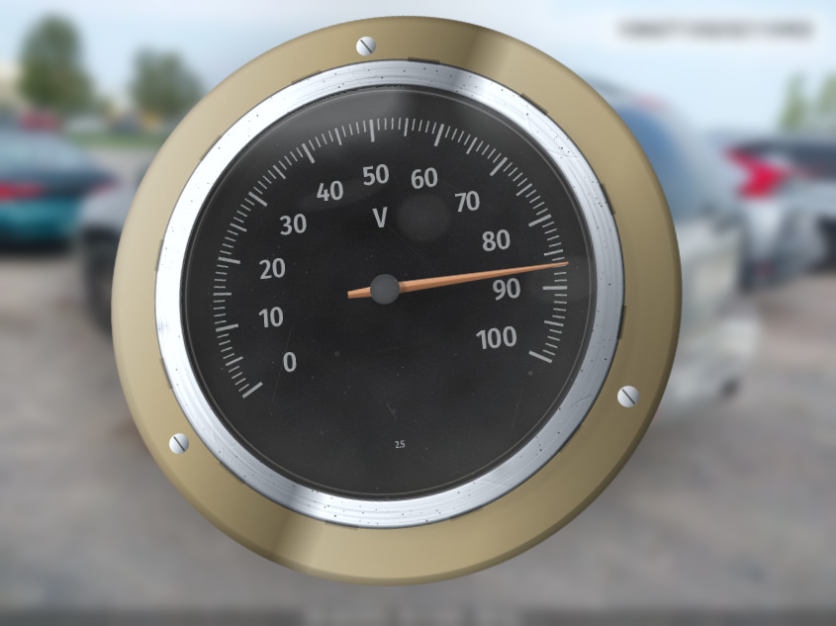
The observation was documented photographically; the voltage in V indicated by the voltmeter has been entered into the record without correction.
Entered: 87 V
